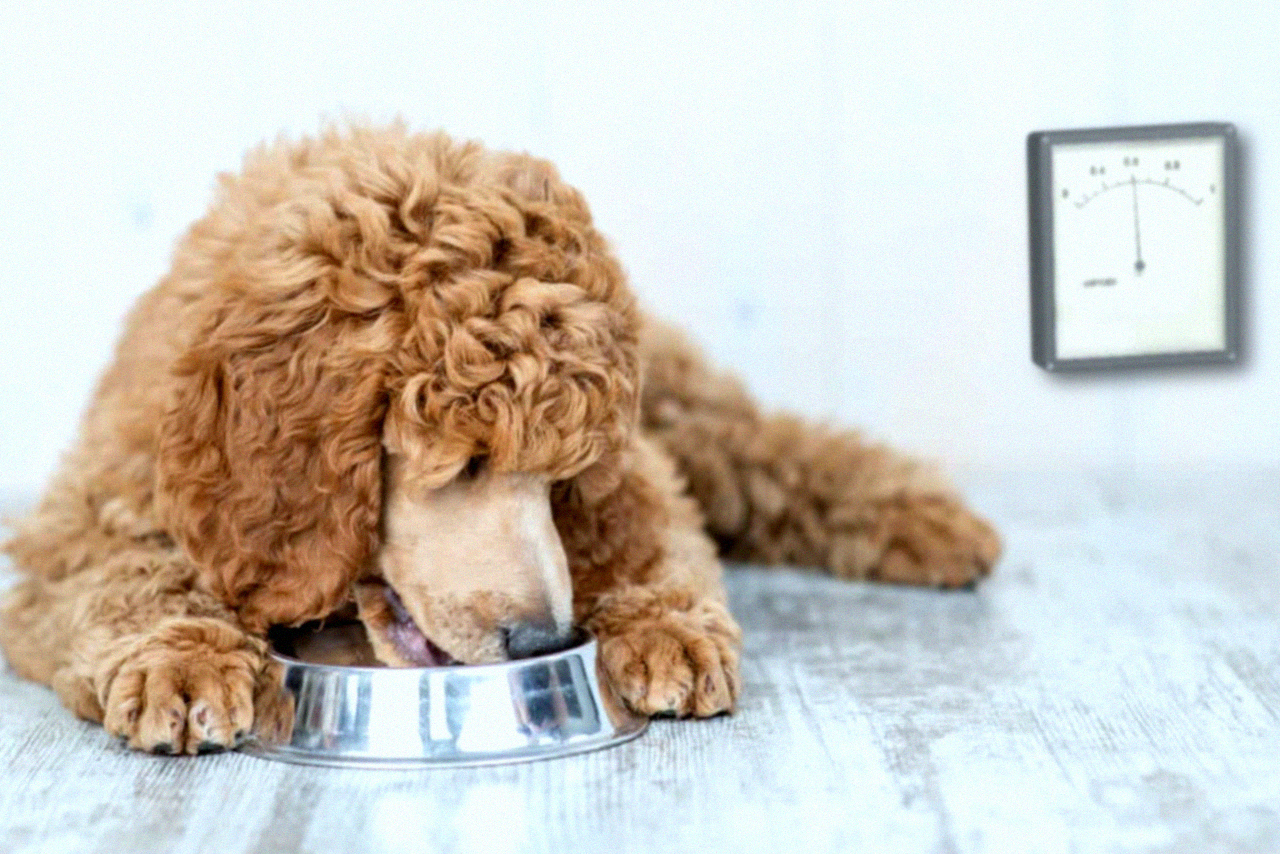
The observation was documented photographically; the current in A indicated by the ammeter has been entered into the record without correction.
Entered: 0.6 A
